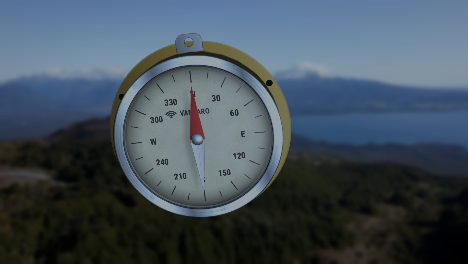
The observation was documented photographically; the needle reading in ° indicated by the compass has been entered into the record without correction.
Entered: 0 °
